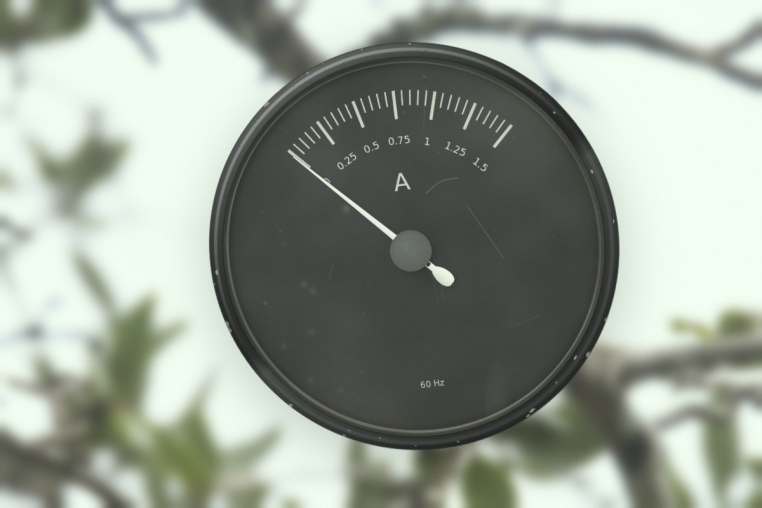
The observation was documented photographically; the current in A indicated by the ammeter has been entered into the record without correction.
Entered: 0 A
